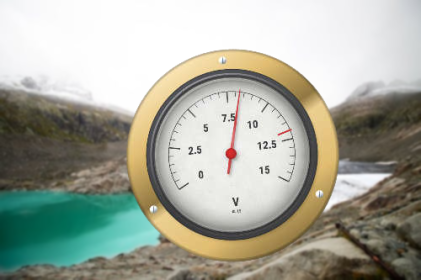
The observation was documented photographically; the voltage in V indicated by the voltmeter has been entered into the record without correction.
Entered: 8.25 V
